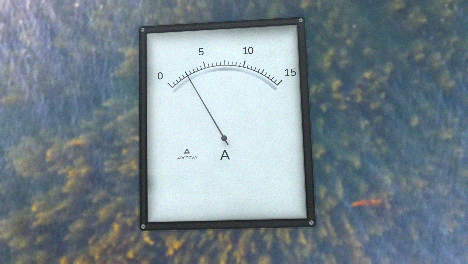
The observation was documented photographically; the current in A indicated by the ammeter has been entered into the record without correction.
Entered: 2.5 A
